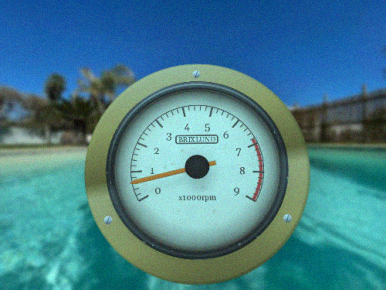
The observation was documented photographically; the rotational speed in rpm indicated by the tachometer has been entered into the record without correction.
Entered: 600 rpm
